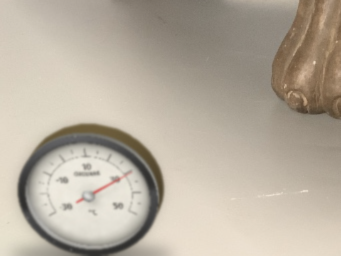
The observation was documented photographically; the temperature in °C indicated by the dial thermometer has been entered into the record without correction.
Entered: 30 °C
